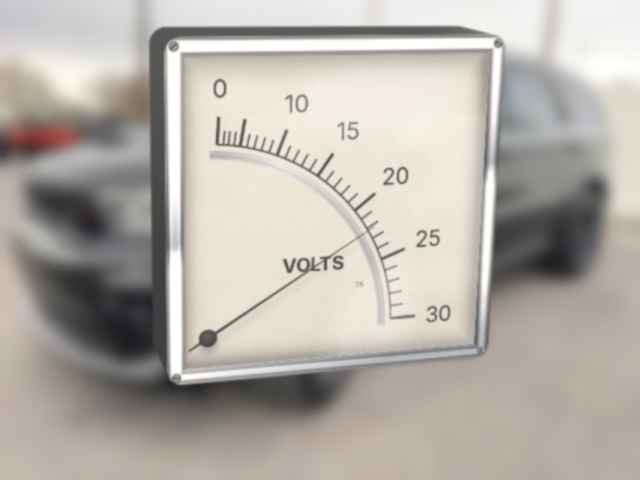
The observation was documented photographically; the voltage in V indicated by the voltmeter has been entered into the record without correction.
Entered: 22 V
